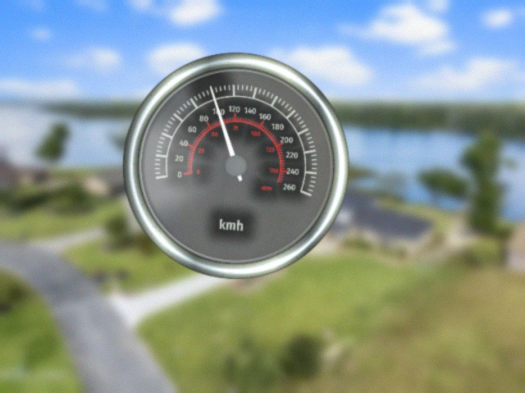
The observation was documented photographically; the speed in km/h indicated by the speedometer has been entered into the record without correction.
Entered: 100 km/h
